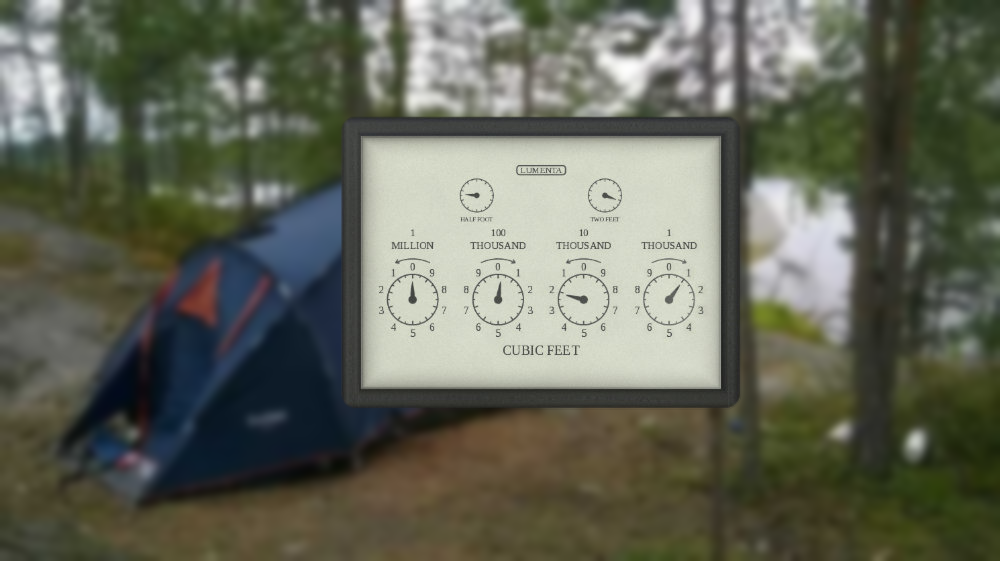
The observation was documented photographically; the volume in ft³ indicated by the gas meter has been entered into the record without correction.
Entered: 2100 ft³
